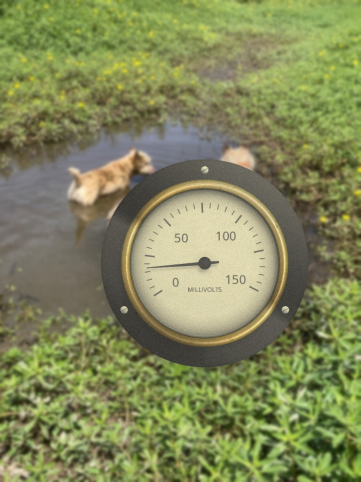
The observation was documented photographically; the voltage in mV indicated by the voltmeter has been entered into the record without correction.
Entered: 17.5 mV
